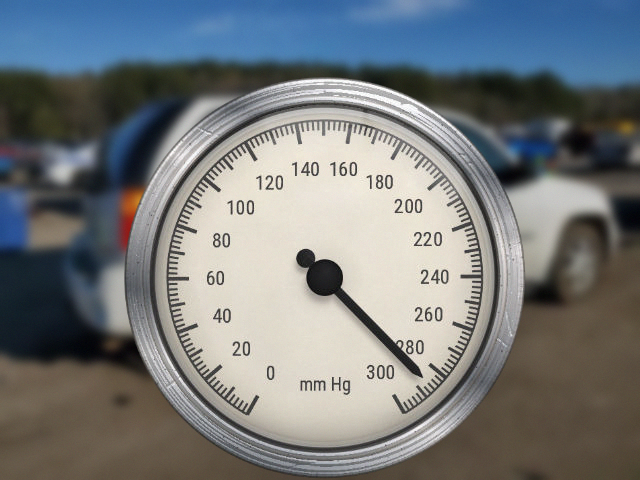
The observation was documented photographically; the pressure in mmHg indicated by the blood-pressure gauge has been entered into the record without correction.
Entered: 286 mmHg
